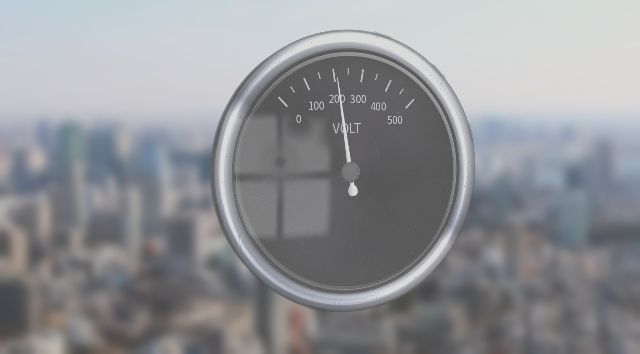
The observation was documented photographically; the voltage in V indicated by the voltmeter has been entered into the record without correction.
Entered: 200 V
